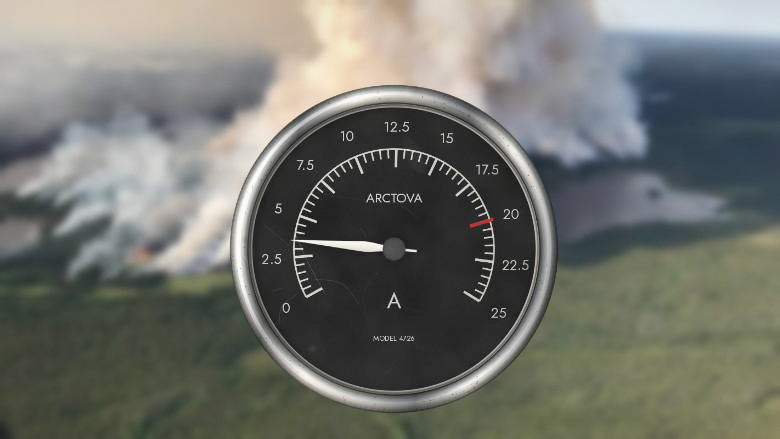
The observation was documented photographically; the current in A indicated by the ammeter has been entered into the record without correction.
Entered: 3.5 A
